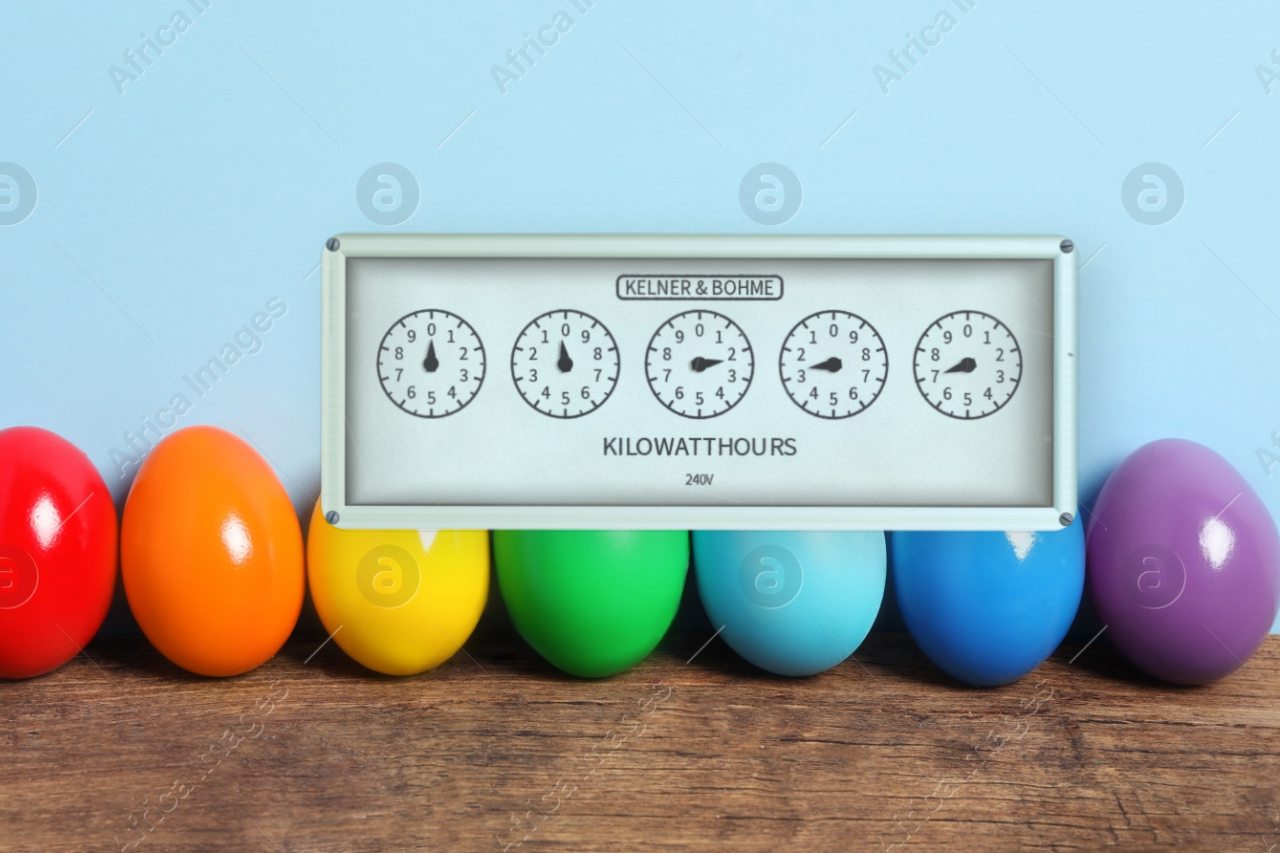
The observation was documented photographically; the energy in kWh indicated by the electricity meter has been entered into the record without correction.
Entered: 227 kWh
